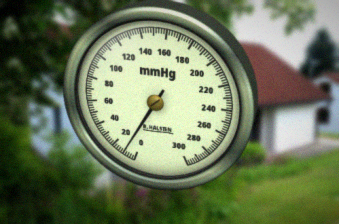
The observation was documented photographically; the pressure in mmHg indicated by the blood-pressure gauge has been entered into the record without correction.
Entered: 10 mmHg
